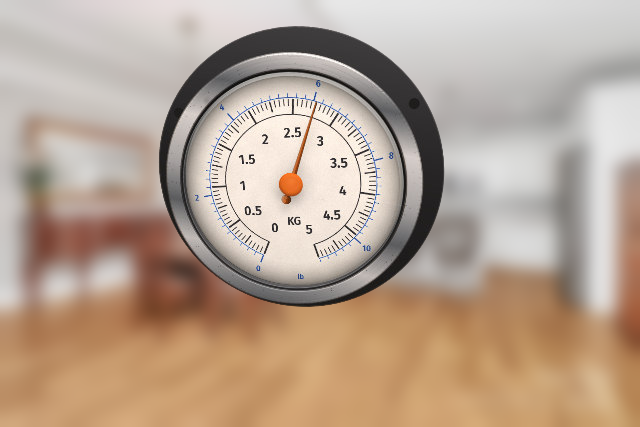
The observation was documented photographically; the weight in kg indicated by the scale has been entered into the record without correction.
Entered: 2.75 kg
